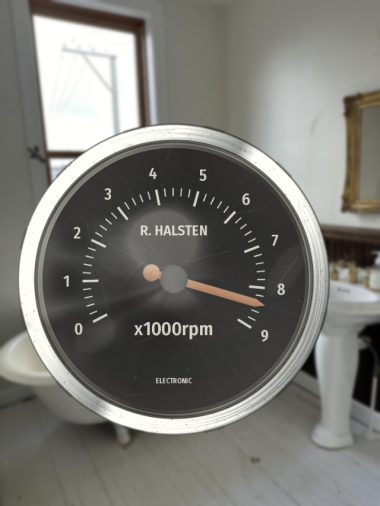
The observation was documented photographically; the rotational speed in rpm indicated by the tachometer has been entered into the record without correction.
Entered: 8400 rpm
